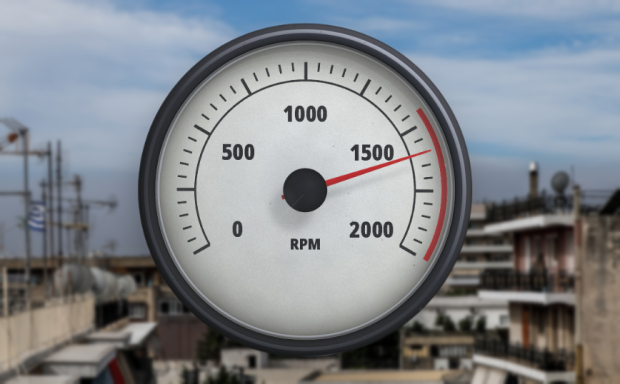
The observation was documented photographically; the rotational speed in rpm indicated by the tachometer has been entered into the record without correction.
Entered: 1600 rpm
